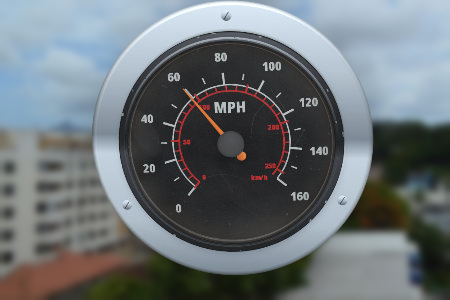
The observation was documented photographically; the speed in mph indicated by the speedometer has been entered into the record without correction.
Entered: 60 mph
